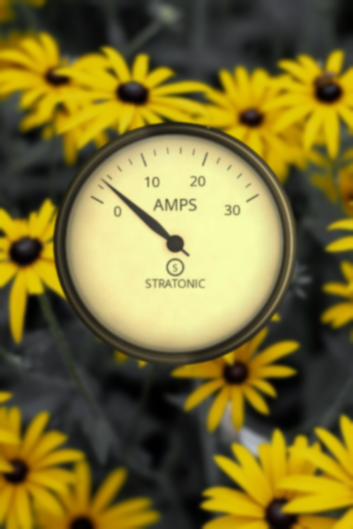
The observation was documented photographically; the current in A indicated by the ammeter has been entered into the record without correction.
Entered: 3 A
